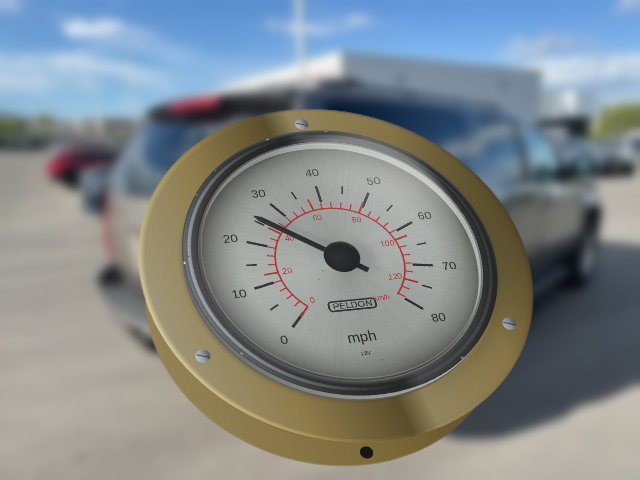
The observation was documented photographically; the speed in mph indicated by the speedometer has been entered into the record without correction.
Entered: 25 mph
